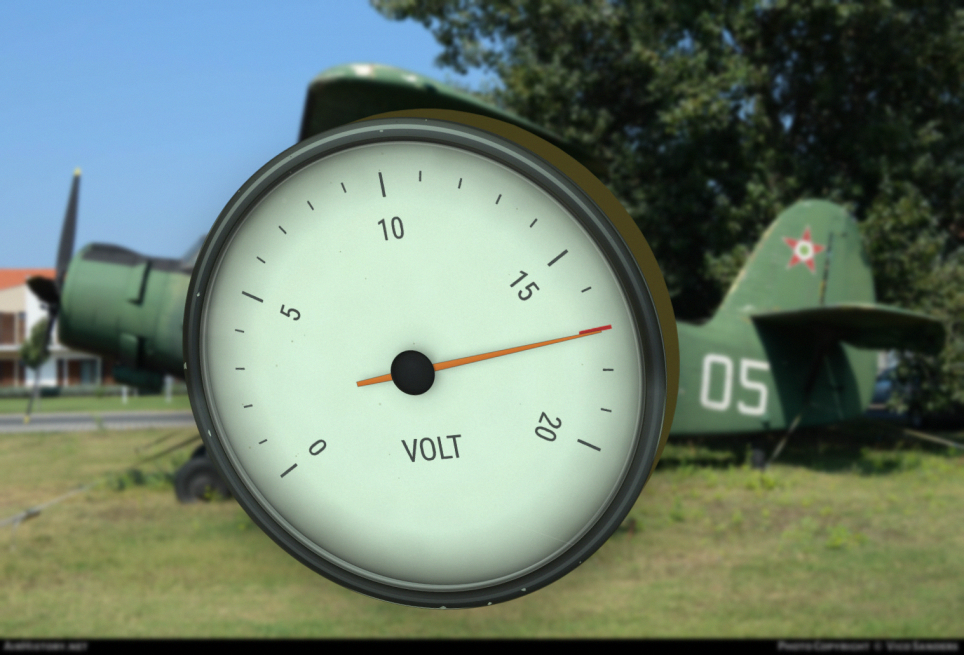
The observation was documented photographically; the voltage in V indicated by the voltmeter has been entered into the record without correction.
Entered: 17 V
